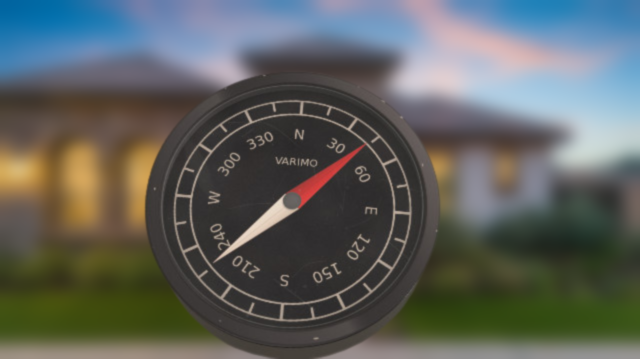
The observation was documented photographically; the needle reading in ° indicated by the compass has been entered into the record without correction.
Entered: 45 °
